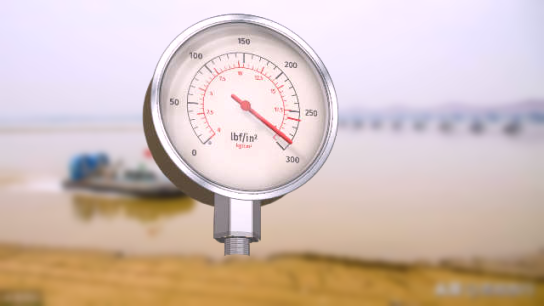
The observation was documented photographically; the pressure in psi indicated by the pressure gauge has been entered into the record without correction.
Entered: 290 psi
